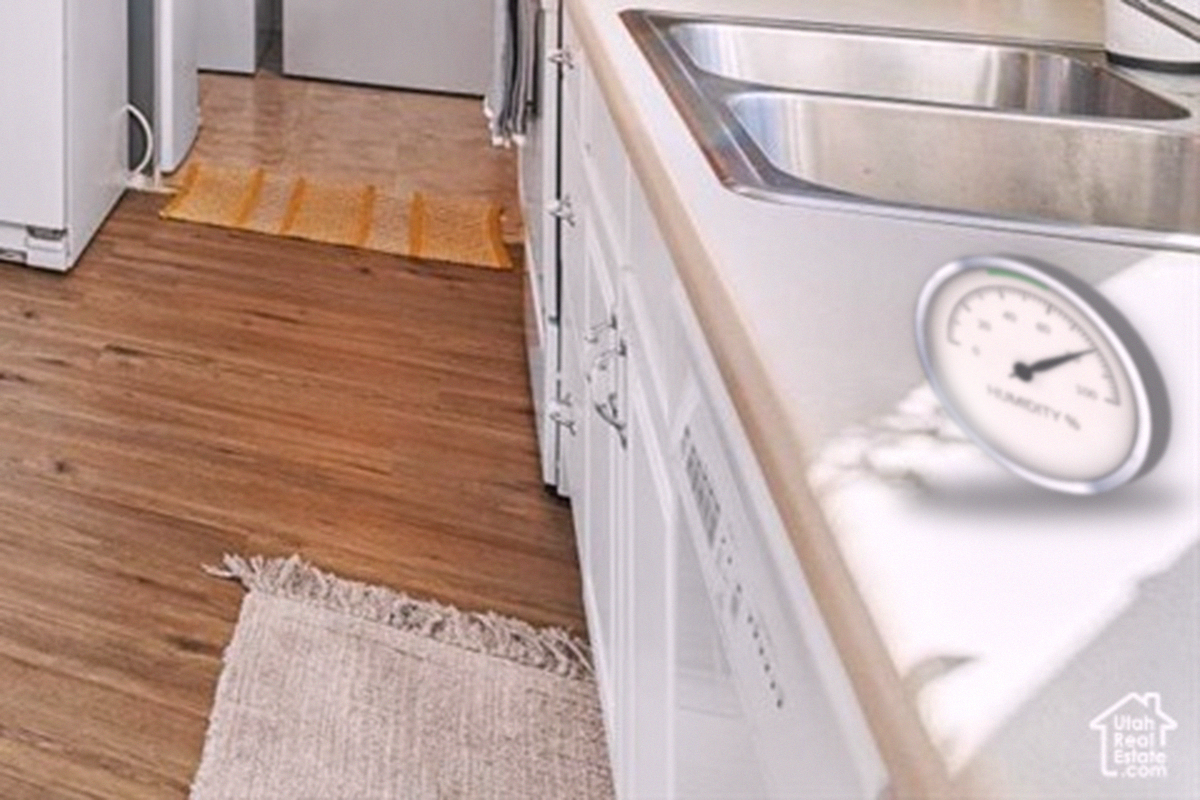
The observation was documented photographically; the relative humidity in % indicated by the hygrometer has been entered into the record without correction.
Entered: 80 %
